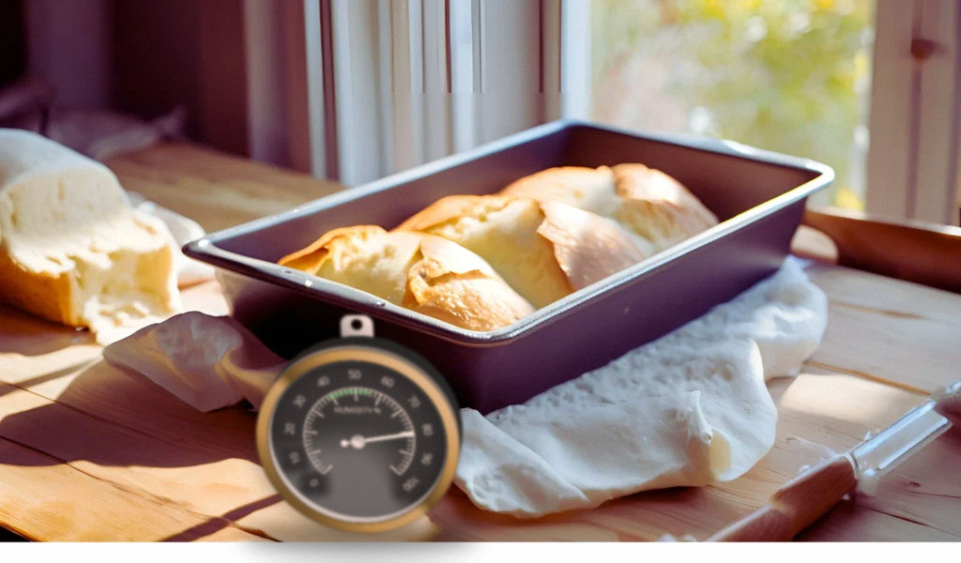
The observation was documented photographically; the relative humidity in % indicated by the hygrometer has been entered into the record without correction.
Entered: 80 %
